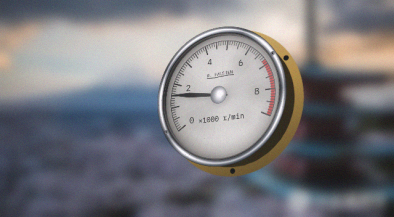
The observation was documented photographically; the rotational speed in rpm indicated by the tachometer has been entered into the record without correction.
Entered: 1500 rpm
